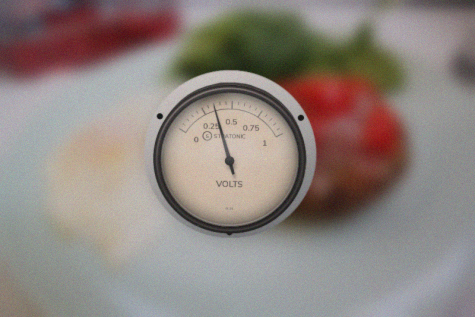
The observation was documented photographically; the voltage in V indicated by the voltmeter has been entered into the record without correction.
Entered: 0.35 V
